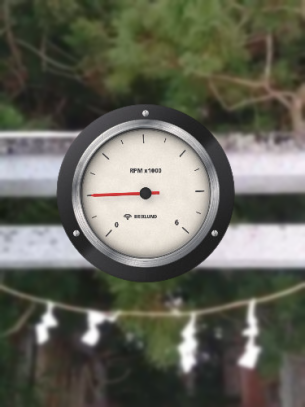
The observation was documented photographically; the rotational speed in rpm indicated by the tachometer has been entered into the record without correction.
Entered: 1000 rpm
